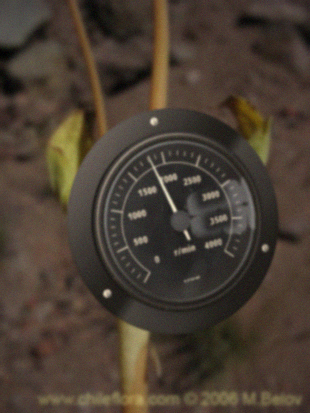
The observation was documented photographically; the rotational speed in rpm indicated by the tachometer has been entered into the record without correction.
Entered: 1800 rpm
